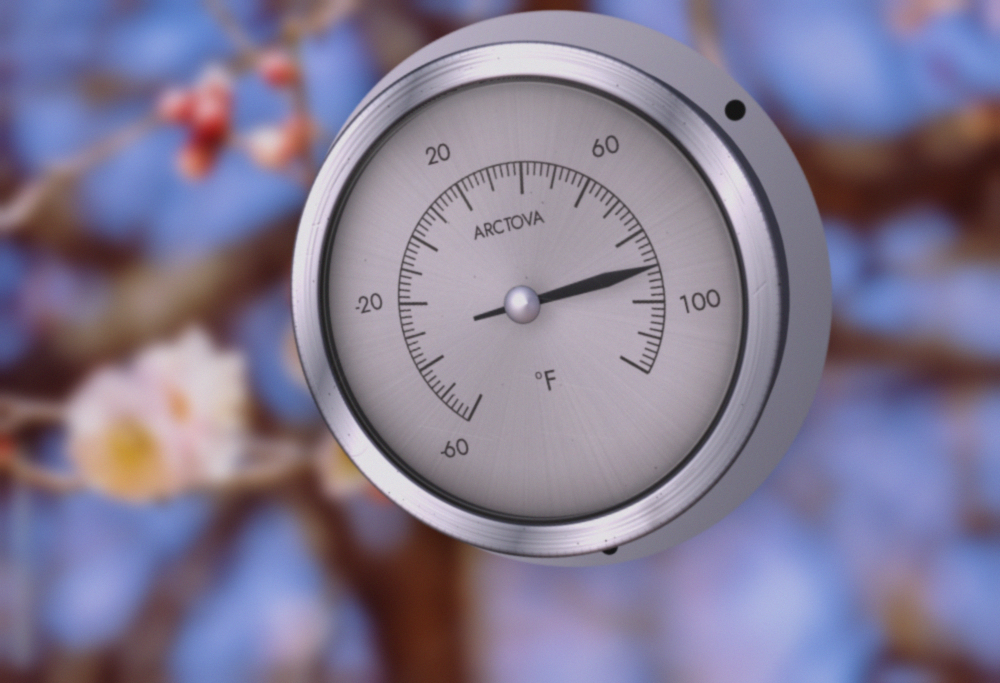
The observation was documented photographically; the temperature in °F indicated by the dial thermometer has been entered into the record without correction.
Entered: 90 °F
